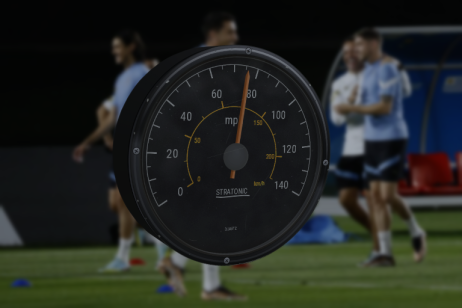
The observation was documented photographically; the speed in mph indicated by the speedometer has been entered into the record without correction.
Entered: 75 mph
